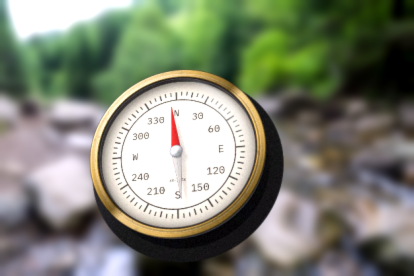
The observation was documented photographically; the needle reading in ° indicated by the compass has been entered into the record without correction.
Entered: 355 °
